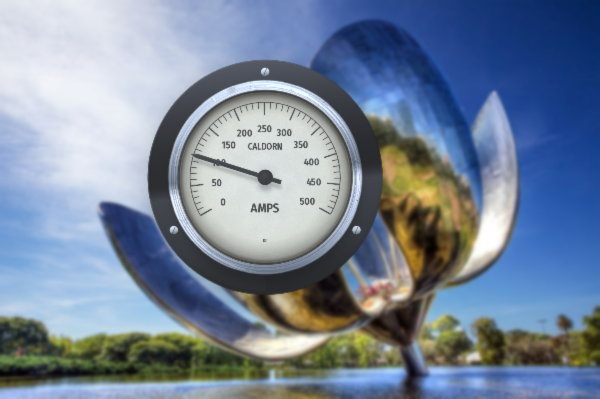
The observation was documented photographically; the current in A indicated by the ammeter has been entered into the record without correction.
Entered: 100 A
